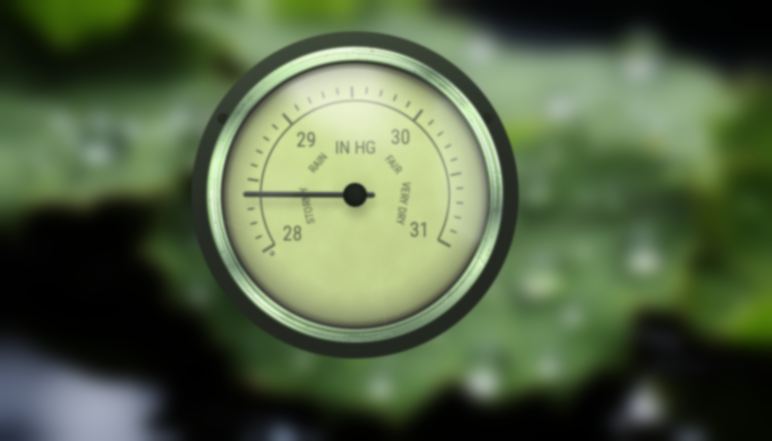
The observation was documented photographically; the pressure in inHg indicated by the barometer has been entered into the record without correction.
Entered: 28.4 inHg
